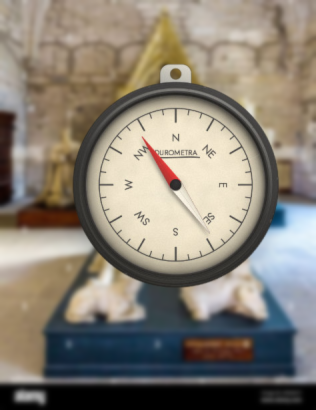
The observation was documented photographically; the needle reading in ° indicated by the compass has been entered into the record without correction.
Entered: 325 °
